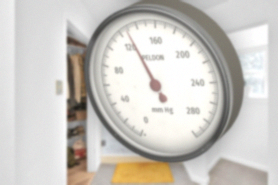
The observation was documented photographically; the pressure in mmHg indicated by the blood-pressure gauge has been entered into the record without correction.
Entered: 130 mmHg
